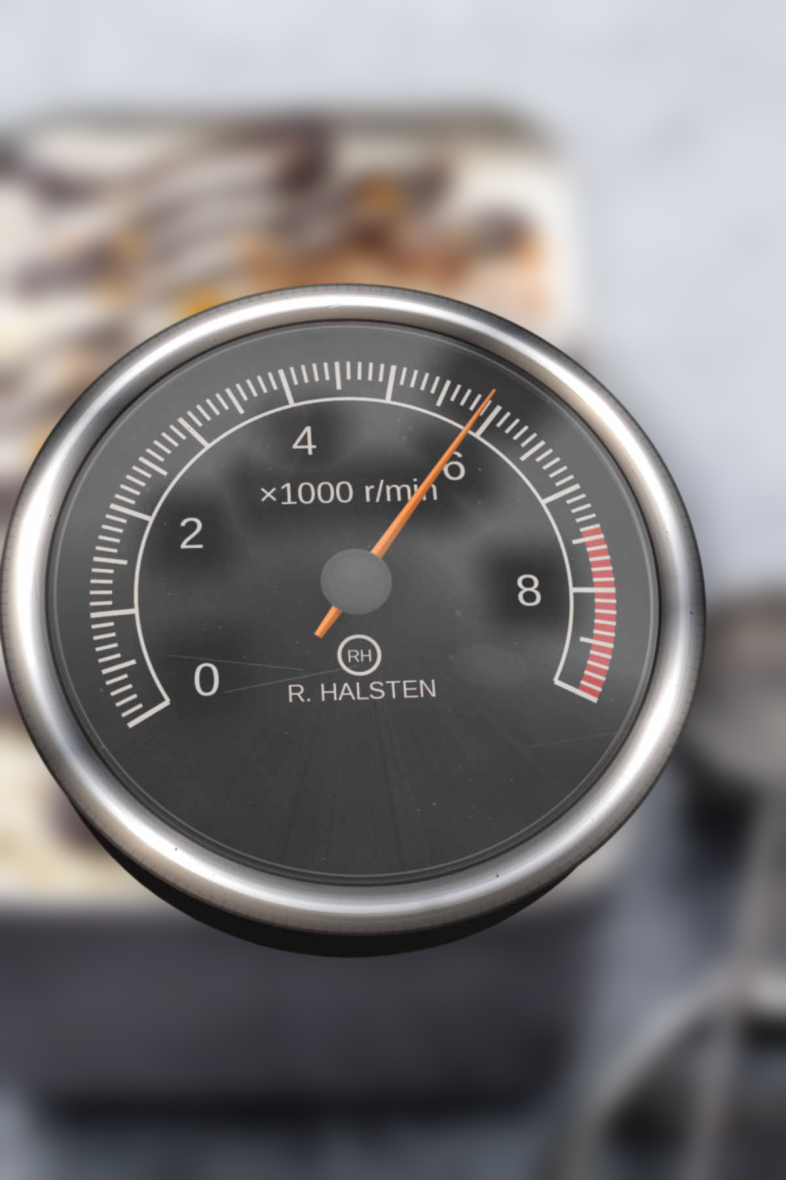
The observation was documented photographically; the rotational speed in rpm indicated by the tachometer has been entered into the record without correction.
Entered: 5900 rpm
